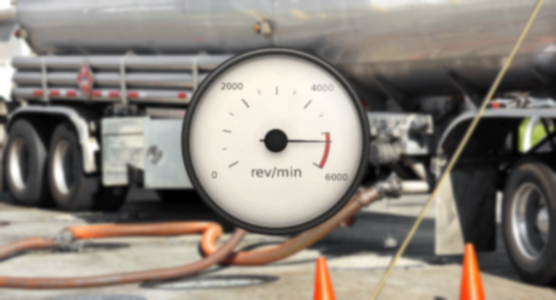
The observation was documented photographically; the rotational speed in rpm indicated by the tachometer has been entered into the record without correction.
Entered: 5250 rpm
